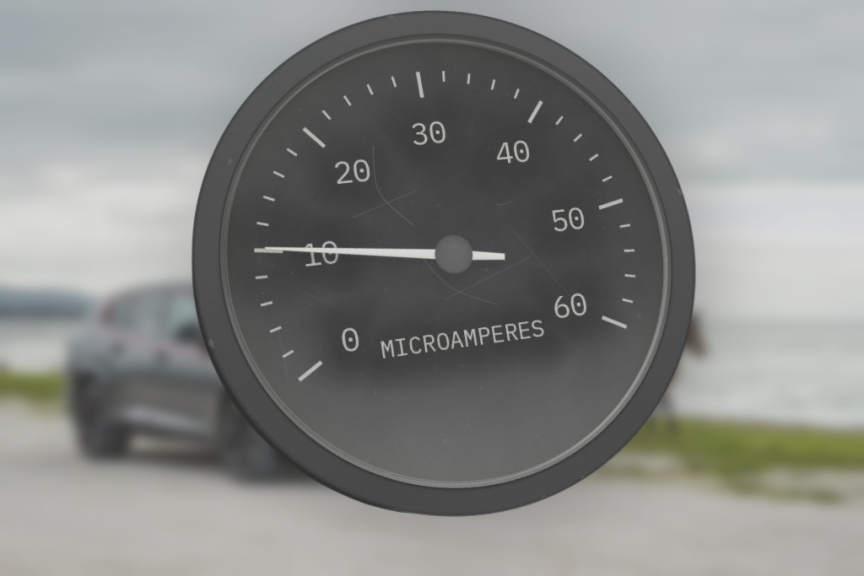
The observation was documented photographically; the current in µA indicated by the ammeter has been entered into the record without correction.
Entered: 10 µA
